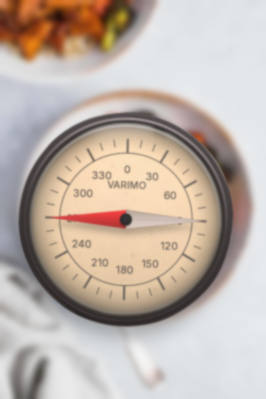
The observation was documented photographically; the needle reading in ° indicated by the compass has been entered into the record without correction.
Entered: 270 °
